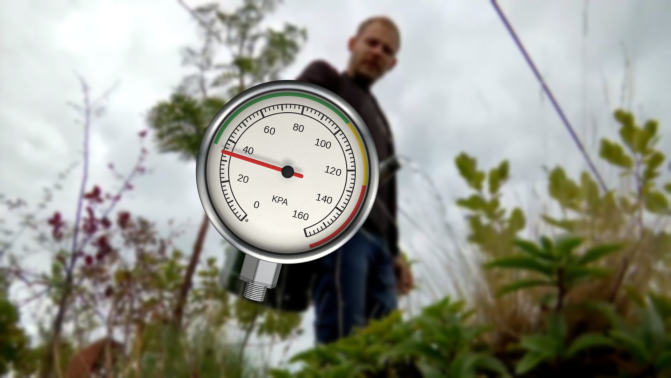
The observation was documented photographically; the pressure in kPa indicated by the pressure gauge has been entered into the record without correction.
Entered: 34 kPa
